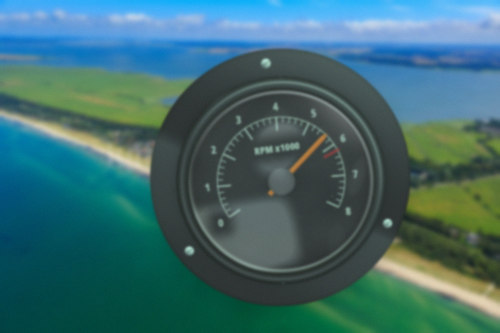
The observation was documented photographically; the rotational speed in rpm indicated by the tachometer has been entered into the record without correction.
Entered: 5600 rpm
